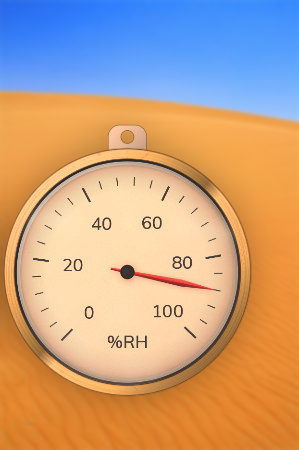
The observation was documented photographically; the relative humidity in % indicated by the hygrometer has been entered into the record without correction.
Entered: 88 %
